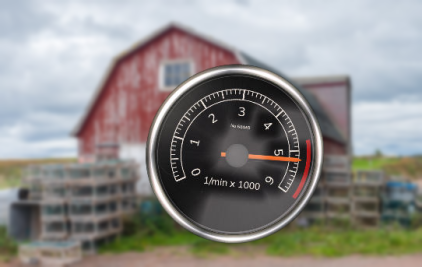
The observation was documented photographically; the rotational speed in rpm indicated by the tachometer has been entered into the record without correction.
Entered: 5200 rpm
